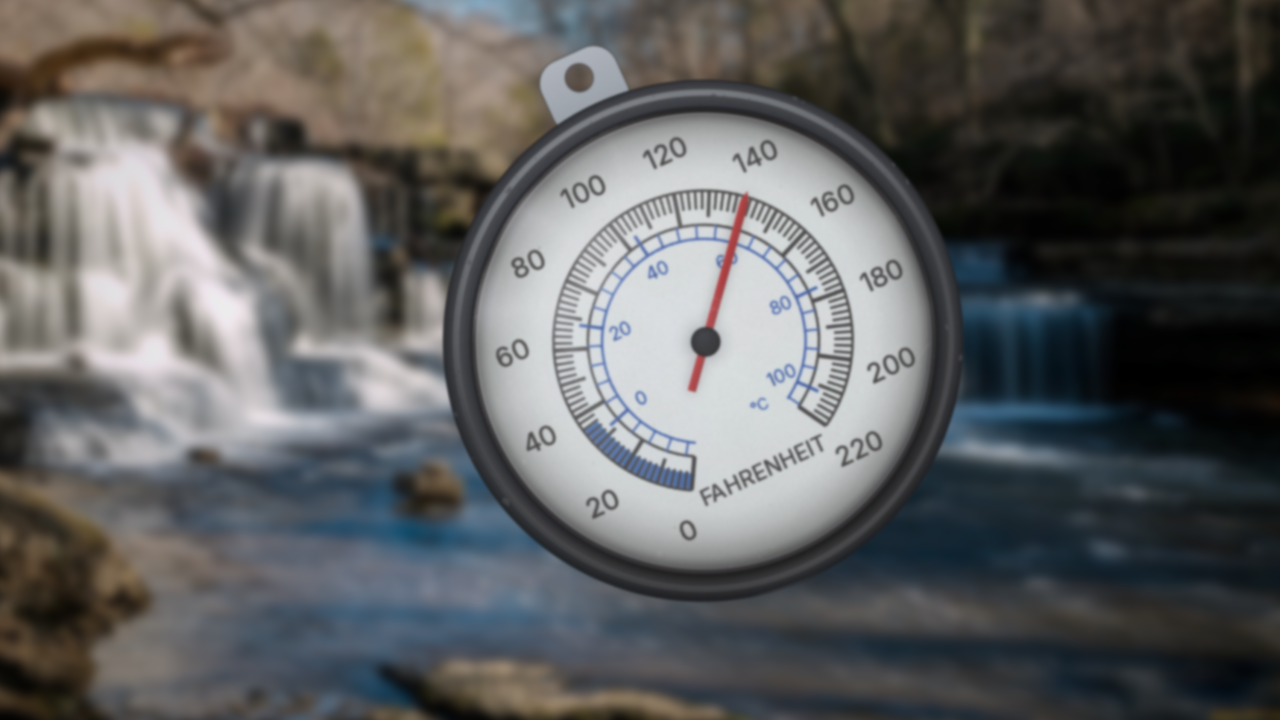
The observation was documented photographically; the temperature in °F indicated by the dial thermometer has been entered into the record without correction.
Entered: 140 °F
